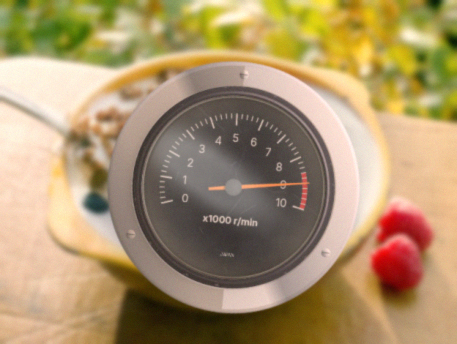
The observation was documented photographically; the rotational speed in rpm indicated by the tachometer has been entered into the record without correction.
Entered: 9000 rpm
